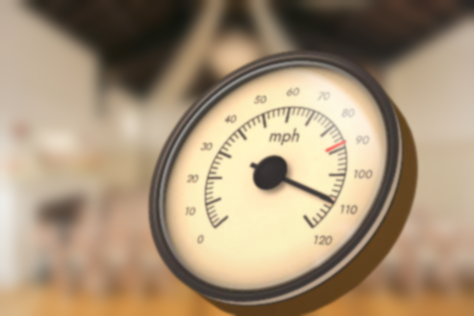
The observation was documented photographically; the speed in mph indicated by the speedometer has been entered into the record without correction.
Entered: 110 mph
